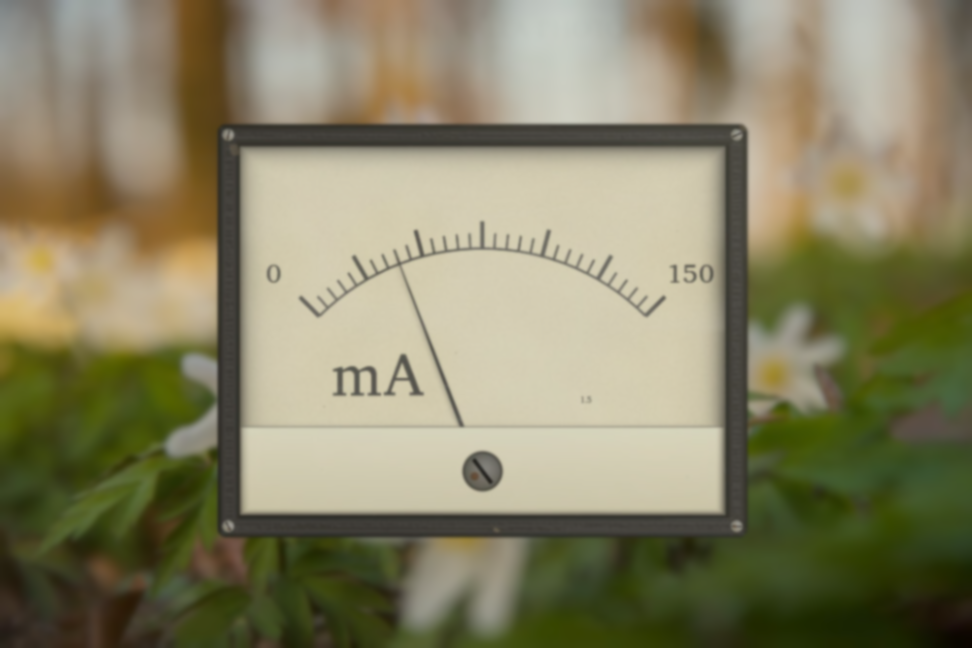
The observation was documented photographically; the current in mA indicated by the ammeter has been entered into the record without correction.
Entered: 40 mA
